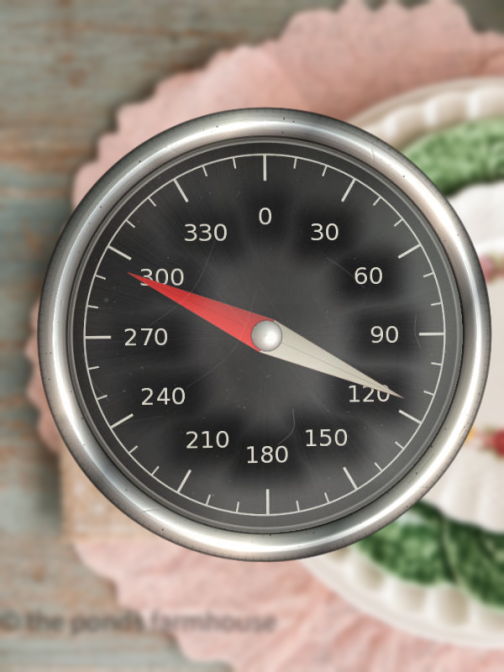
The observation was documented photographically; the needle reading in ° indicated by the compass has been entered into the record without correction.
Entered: 295 °
